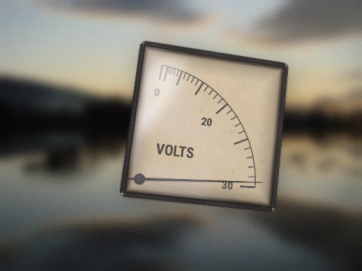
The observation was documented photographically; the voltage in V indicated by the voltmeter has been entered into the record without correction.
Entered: 29.5 V
